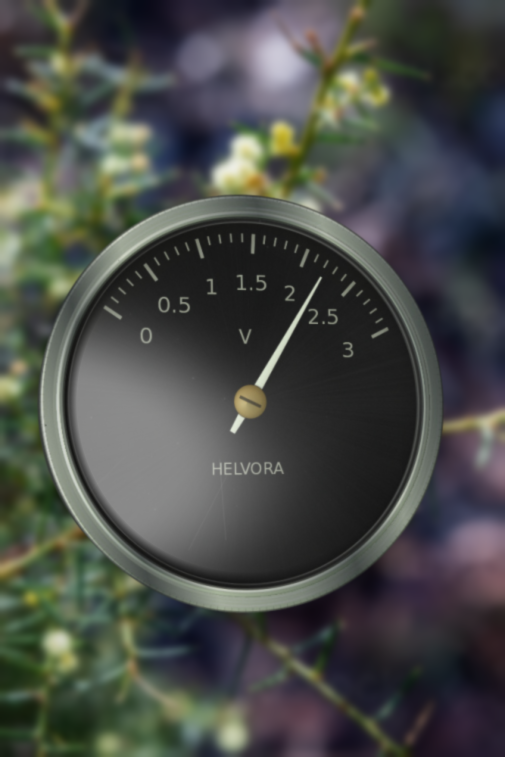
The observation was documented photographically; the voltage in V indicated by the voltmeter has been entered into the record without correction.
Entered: 2.2 V
